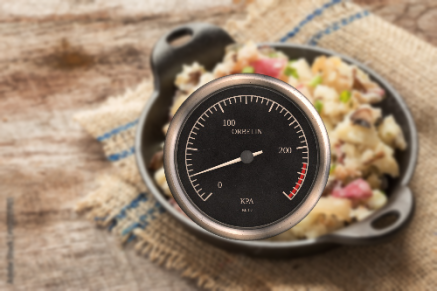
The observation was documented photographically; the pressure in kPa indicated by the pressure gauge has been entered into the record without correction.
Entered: 25 kPa
